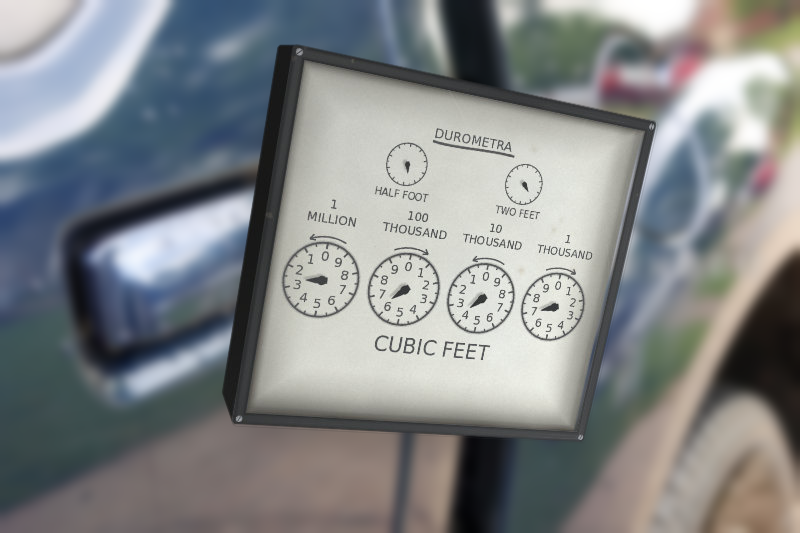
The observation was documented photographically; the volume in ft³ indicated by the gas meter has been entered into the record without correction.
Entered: 263700 ft³
